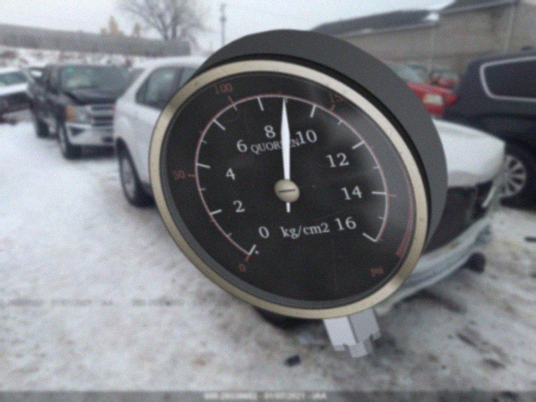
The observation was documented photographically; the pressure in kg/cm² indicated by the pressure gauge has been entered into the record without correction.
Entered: 9 kg/cm²
